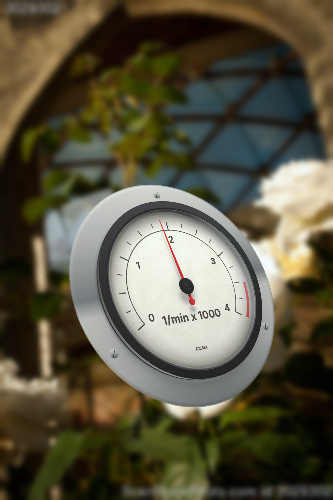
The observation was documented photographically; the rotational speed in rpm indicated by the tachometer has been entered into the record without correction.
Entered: 1875 rpm
